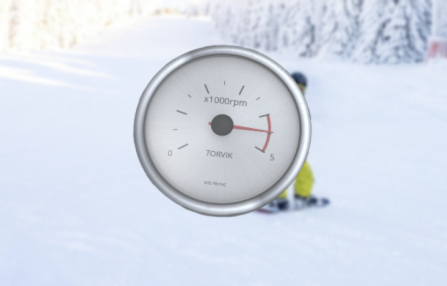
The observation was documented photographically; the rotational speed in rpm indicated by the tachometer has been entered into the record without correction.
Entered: 4500 rpm
